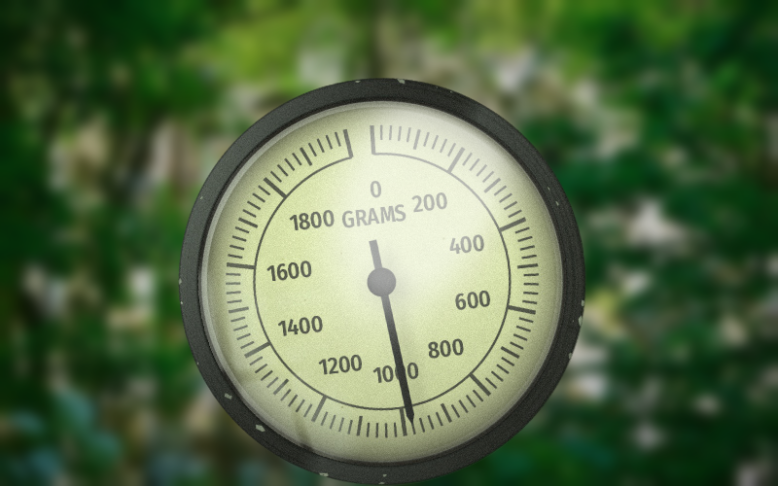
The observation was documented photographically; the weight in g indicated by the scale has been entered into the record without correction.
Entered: 980 g
